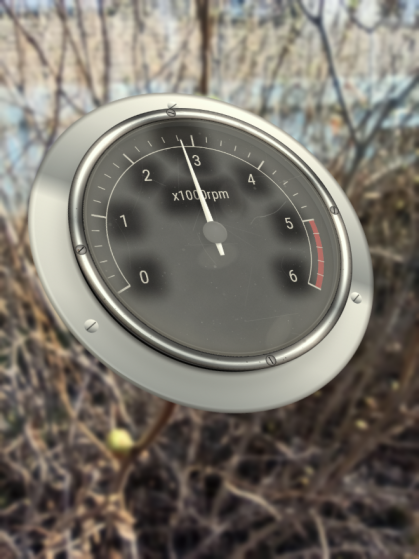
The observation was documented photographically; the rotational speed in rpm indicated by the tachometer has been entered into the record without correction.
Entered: 2800 rpm
